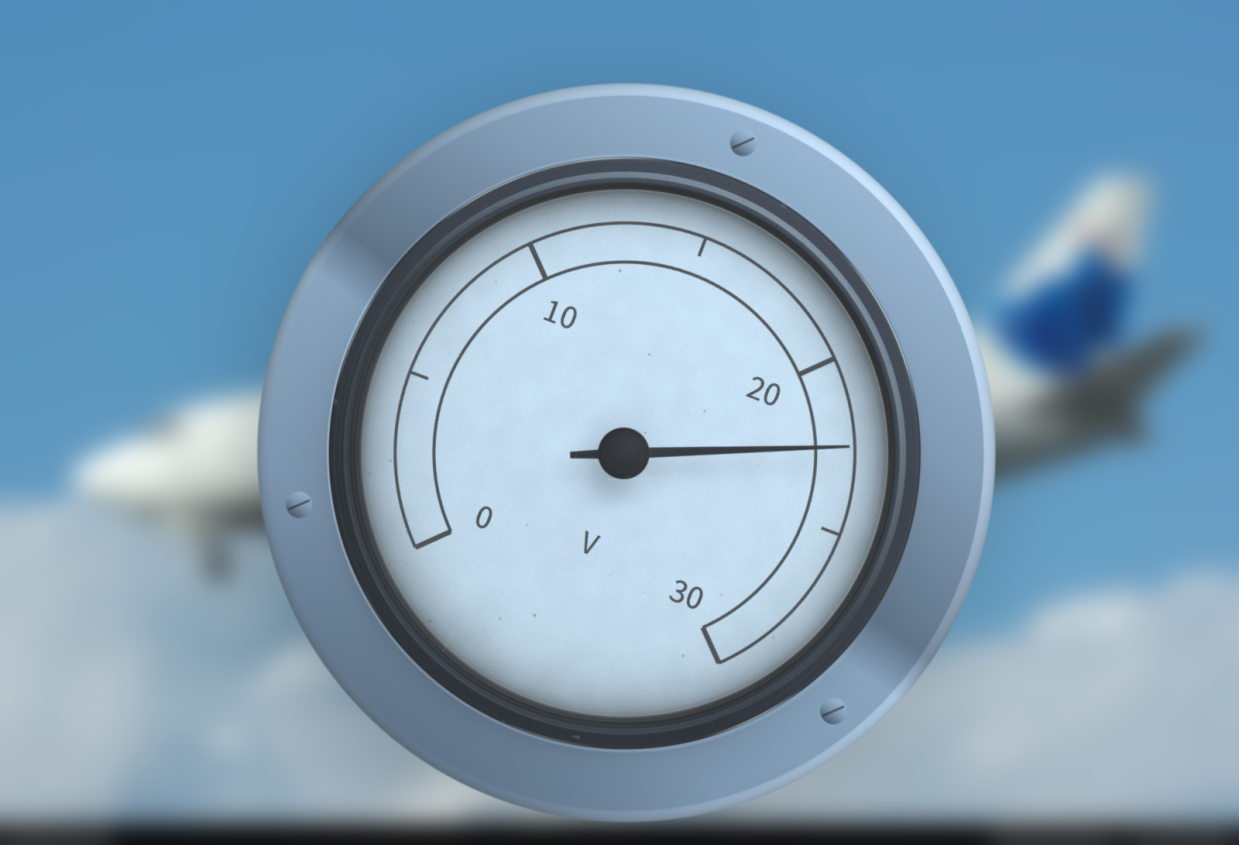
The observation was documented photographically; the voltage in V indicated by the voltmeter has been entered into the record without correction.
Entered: 22.5 V
